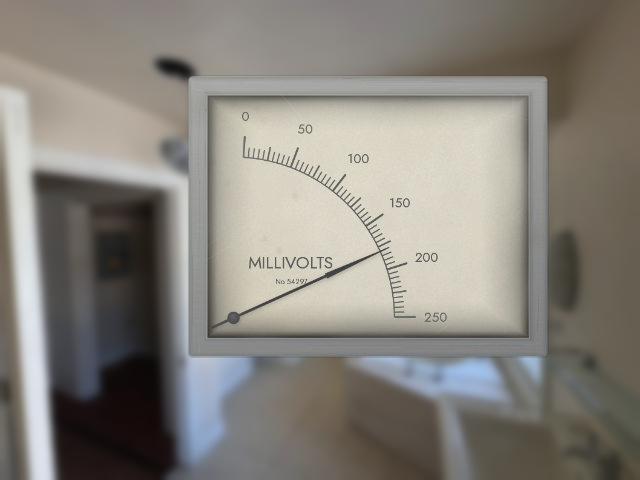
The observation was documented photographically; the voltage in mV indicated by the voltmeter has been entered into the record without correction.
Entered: 180 mV
